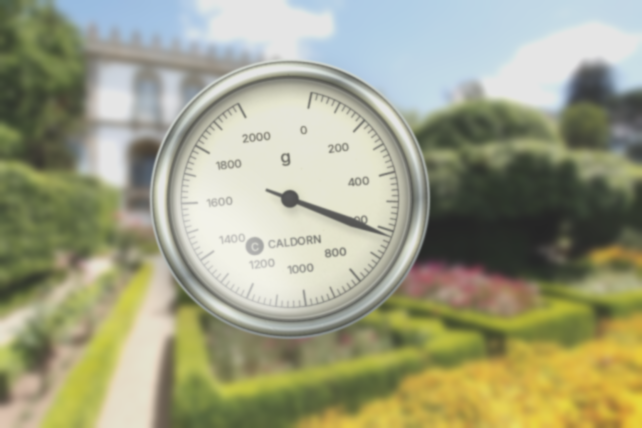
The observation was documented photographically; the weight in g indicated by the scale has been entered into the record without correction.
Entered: 620 g
